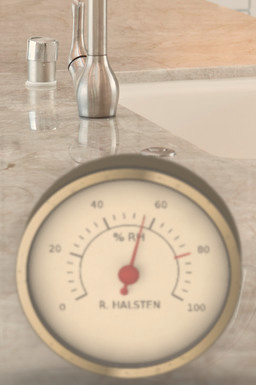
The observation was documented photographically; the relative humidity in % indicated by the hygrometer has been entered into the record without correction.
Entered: 56 %
